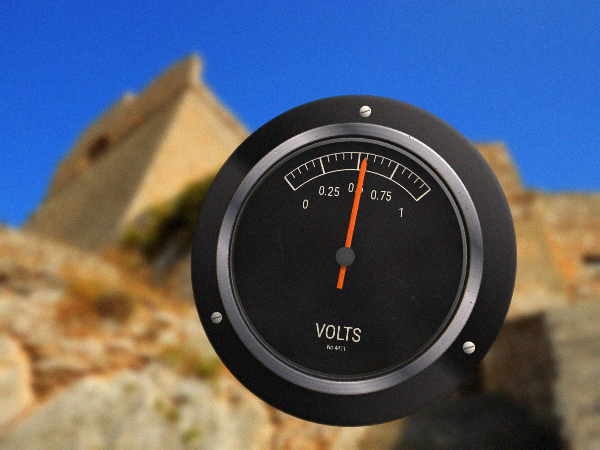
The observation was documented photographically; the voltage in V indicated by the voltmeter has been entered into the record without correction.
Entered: 0.55 V
